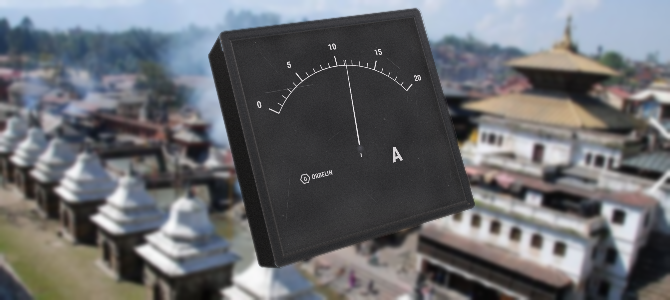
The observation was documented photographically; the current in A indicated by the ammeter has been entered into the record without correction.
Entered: 11 A
